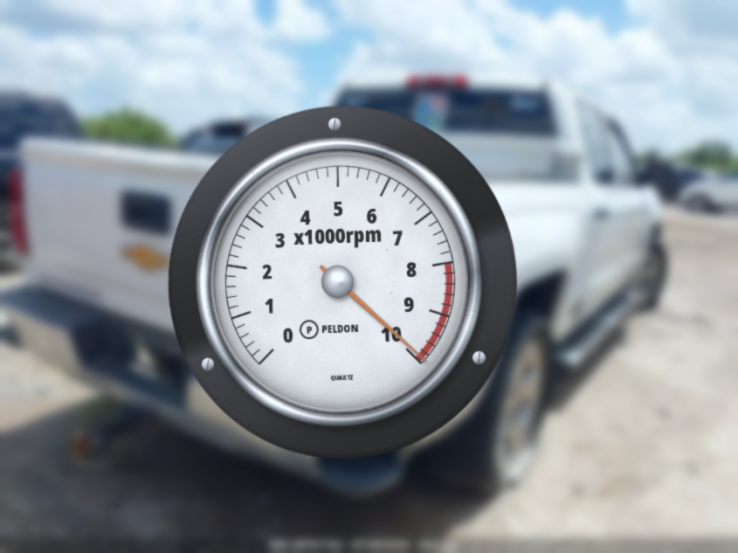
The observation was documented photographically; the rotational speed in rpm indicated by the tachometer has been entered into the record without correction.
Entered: 9900 rpm
